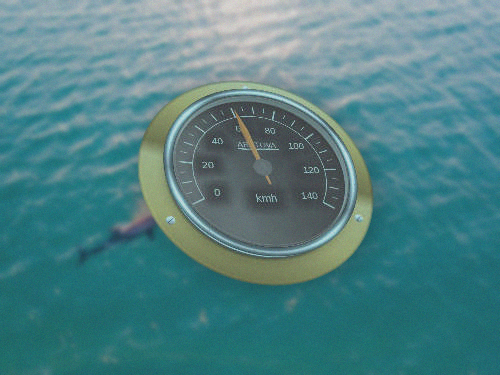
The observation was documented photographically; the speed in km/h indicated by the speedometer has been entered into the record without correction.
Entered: 60 km/h
